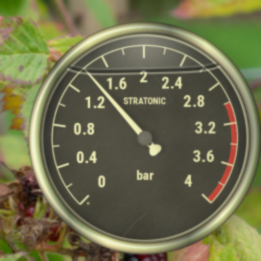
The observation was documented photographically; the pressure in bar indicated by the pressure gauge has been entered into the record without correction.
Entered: 1.4 bar
